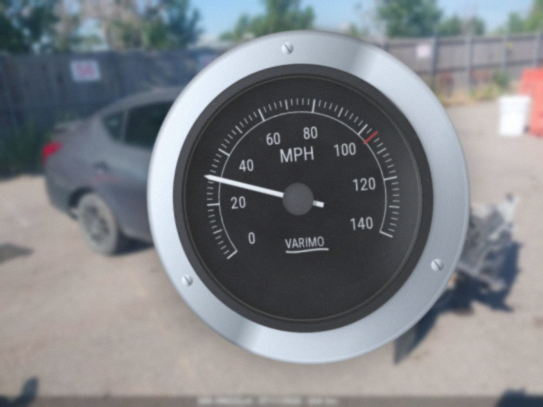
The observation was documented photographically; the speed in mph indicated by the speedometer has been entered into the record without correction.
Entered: 30 mph
